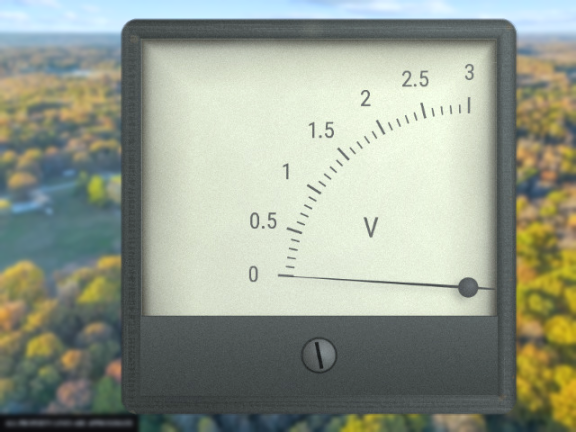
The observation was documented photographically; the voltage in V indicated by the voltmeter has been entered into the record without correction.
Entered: 0 V
